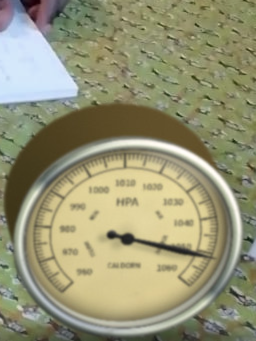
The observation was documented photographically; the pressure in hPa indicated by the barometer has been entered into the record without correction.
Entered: 1050 hPa
